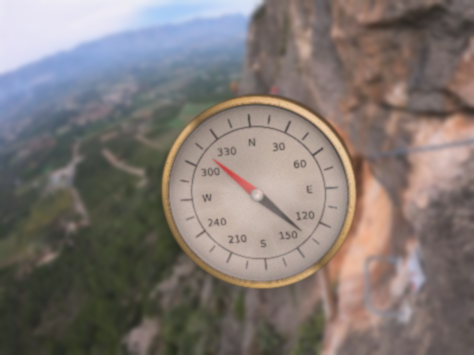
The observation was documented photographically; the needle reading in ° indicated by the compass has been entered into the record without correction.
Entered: 315 °
